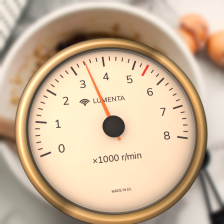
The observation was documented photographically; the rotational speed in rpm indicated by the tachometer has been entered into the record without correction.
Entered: 3400 rpm
